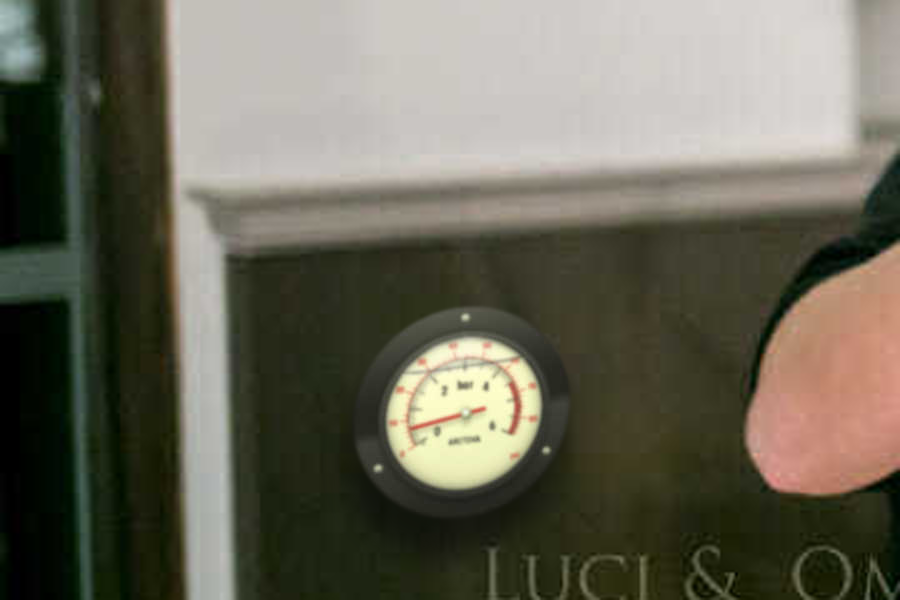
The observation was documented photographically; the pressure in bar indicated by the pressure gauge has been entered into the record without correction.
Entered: 0.5 bar
